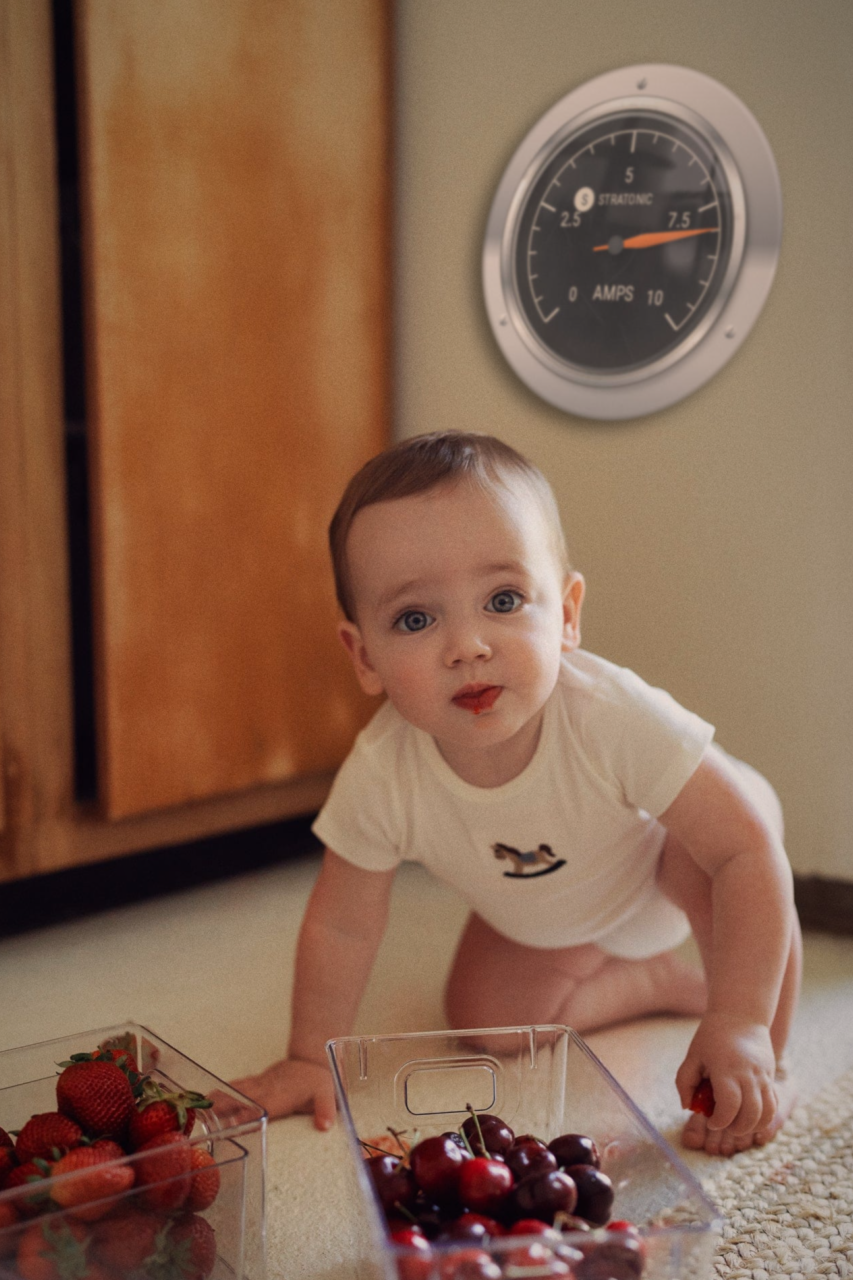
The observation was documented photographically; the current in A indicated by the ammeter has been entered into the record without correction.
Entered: 8 A
